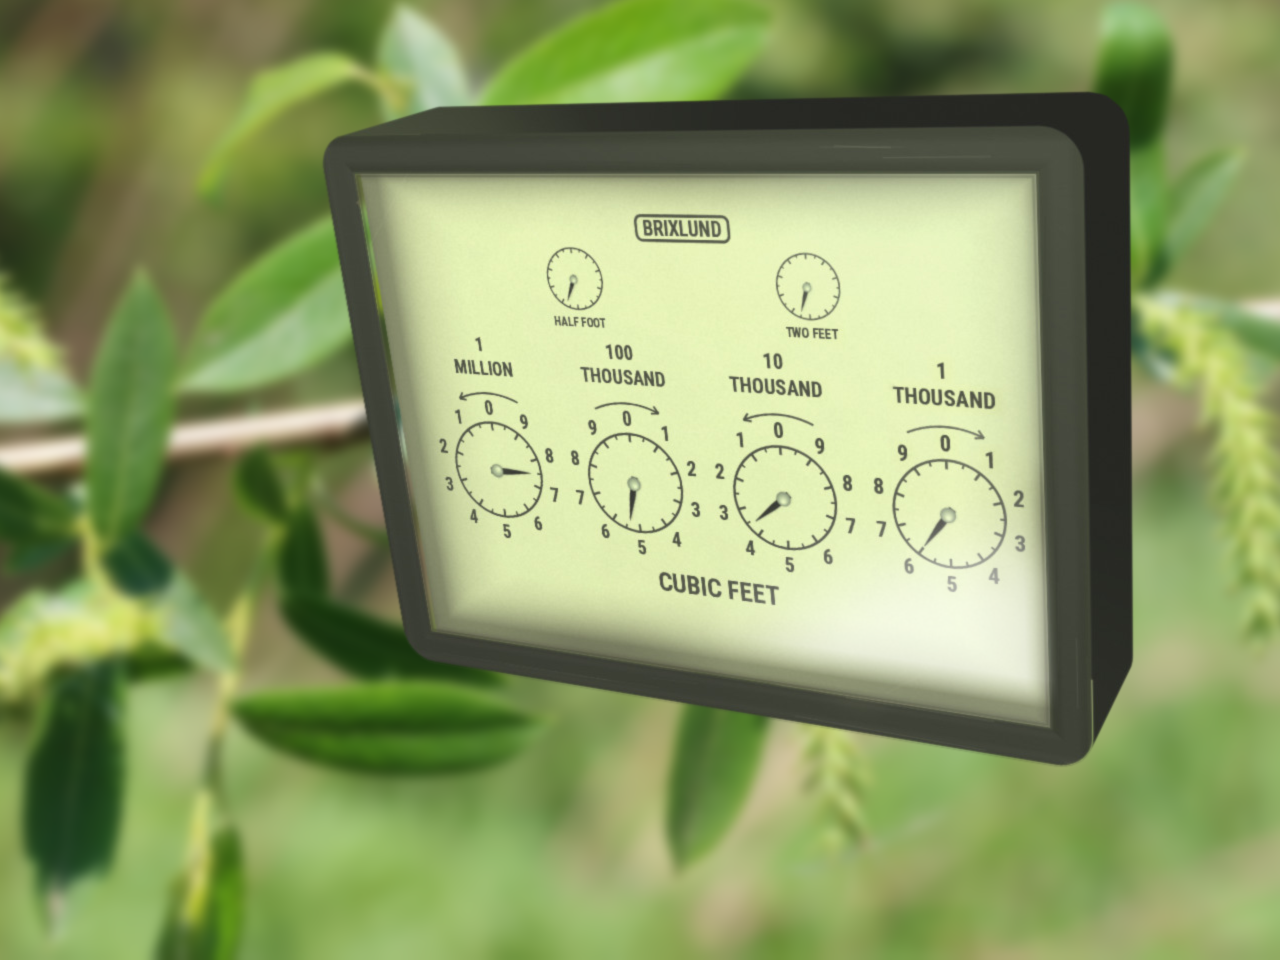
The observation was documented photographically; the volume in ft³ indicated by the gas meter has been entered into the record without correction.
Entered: 753600 ft³
